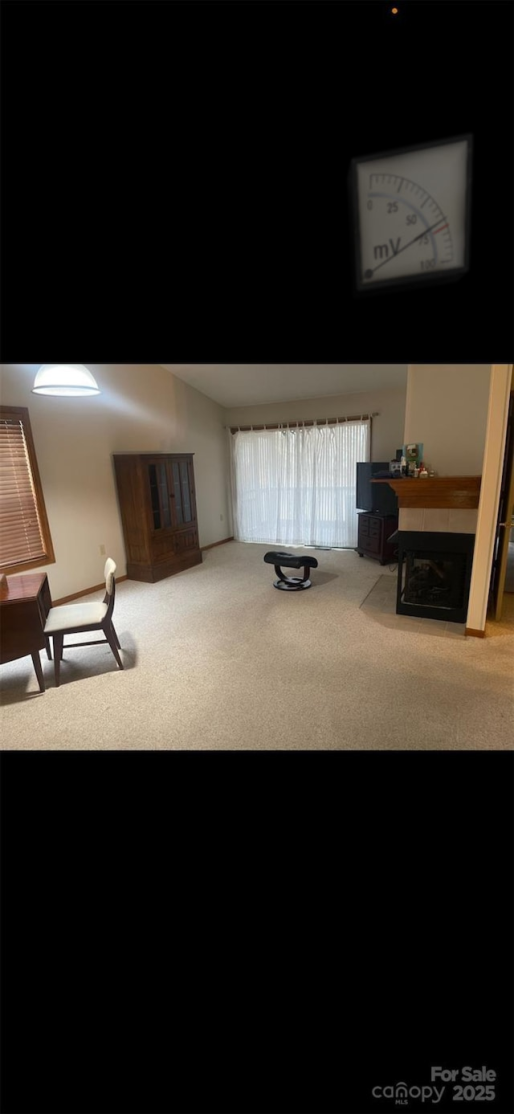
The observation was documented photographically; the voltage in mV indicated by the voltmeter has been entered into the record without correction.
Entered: 70 mV
